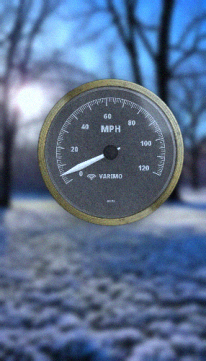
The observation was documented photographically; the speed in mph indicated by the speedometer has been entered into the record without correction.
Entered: 5 mph
